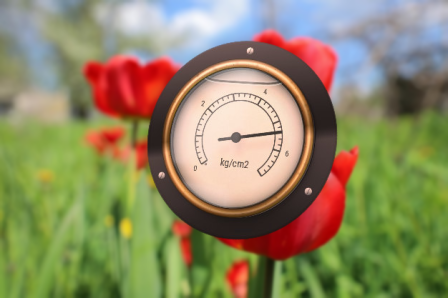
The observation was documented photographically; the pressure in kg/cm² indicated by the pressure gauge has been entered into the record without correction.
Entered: 5.4 kg/cm²
